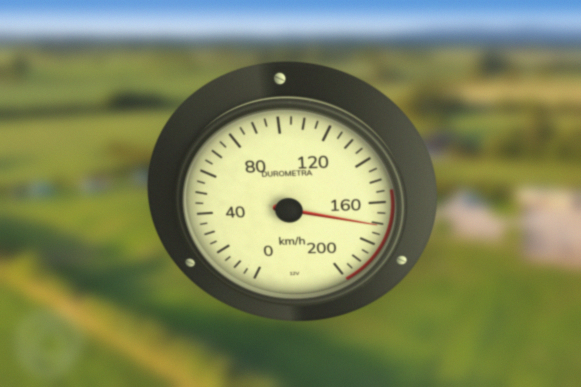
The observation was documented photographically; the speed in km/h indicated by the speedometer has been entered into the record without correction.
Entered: 170 km/h
